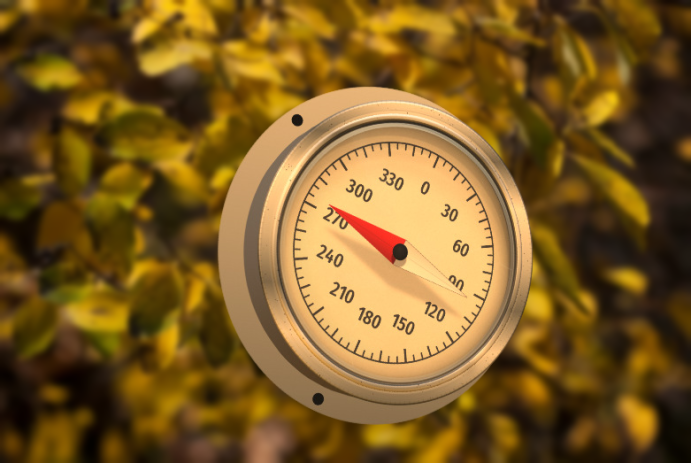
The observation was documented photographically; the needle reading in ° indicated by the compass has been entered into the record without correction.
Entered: 275 °
